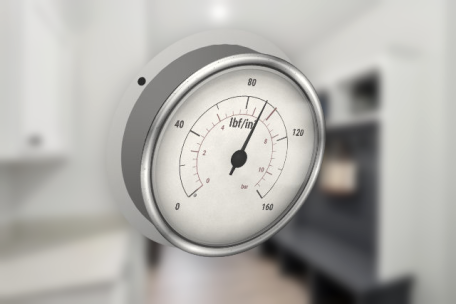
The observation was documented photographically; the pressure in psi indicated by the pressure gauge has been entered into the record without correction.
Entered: 90 psi
